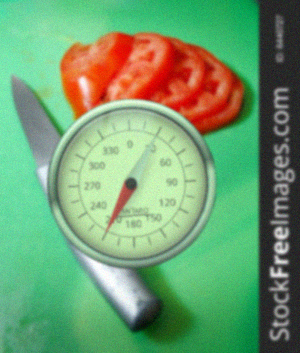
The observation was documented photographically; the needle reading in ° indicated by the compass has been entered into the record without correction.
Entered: 210 °
